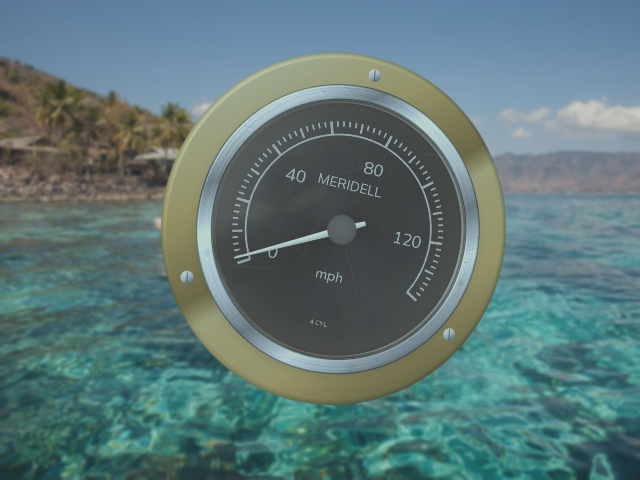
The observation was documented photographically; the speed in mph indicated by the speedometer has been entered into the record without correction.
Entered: 2 mph
